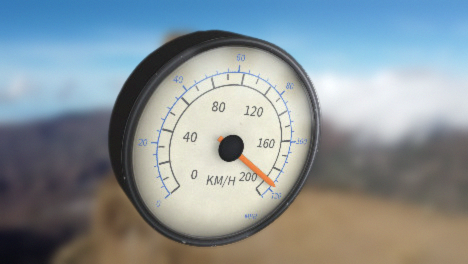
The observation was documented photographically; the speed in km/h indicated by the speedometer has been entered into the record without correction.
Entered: 190 km/h
